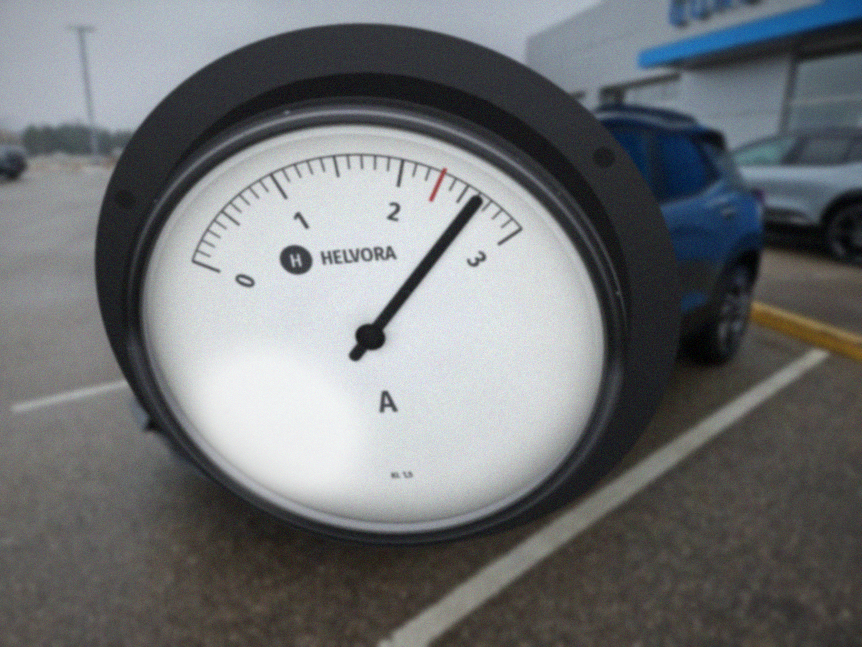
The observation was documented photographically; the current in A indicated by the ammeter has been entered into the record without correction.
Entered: 2.6 A
